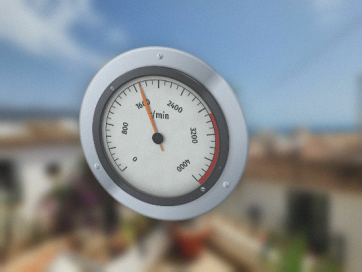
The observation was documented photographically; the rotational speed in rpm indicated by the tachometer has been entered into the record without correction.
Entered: 1700 rpm
